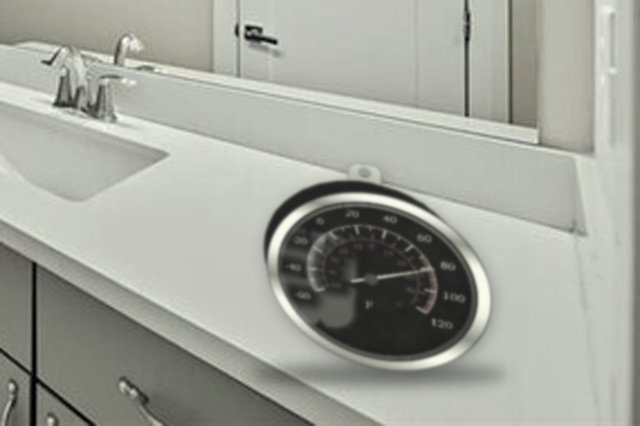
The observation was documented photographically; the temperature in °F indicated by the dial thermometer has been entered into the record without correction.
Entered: 80 °F
